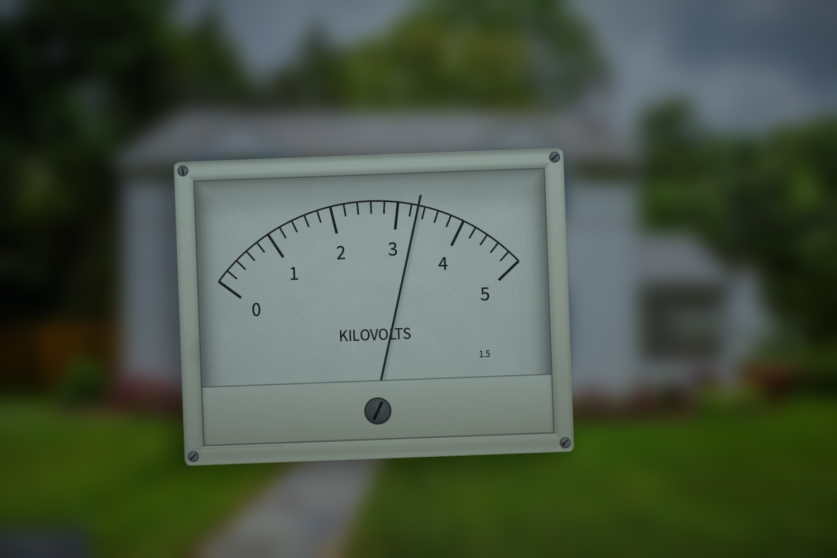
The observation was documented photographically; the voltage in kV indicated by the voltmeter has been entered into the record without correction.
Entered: 3.3 kV
